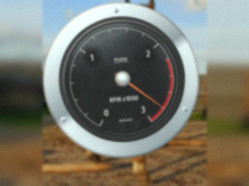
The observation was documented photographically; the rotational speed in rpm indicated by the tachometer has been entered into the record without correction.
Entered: 2800 rpm
